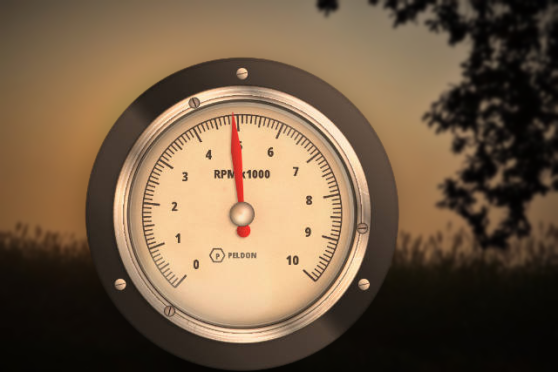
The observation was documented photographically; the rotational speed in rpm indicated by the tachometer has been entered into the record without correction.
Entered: 4900 rpm
